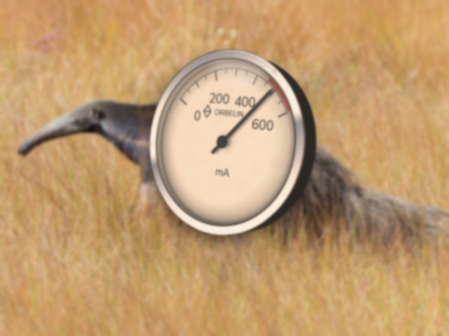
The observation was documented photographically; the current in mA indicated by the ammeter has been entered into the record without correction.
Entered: 500 mA
